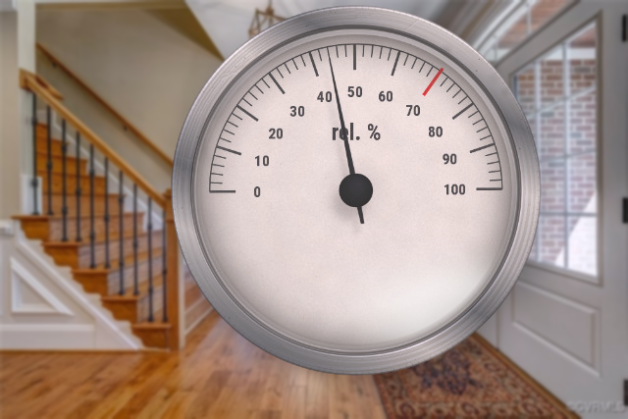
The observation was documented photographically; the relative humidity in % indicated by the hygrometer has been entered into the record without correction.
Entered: 44 %
